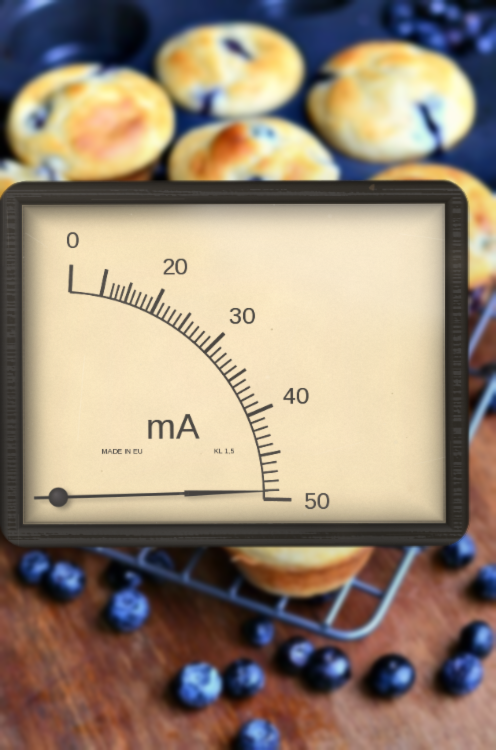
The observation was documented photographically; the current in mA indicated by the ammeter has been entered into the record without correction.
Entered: 49 mA
